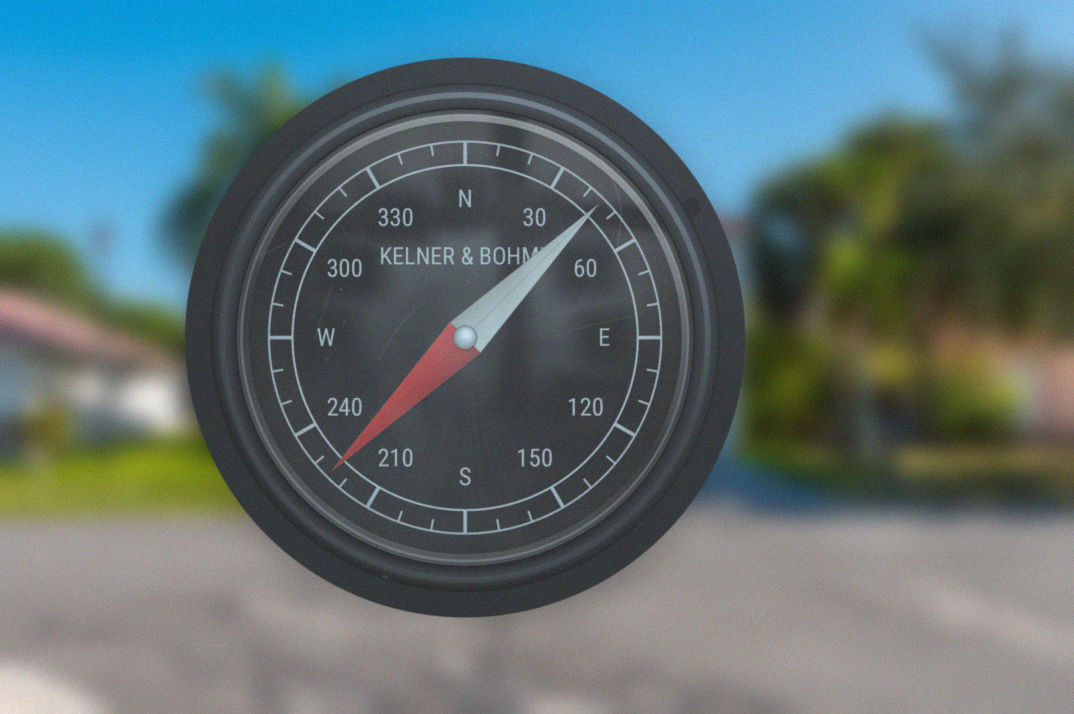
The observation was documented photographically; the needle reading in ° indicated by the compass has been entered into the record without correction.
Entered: 225 °
